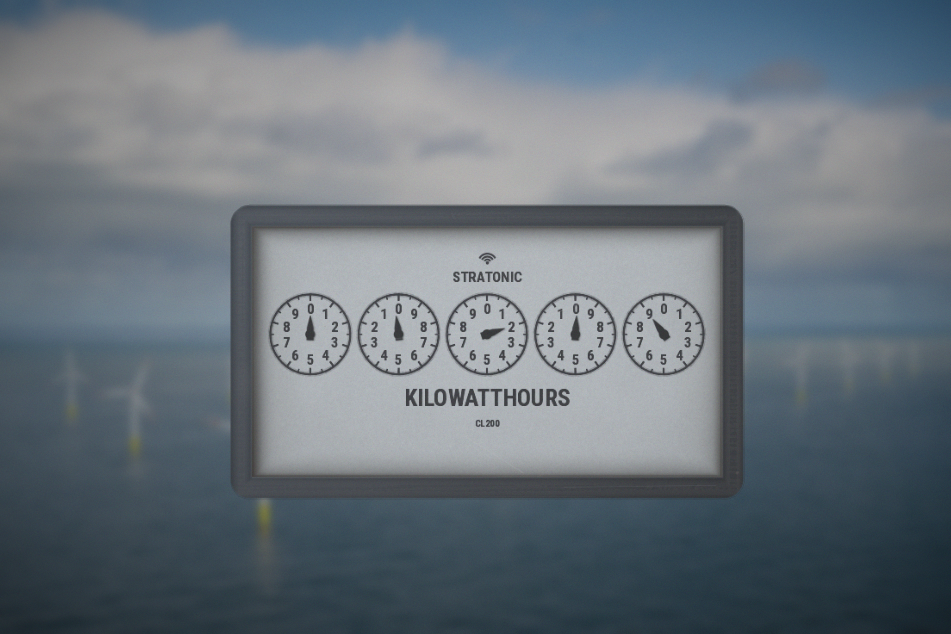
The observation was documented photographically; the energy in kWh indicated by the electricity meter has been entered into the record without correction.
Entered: 199 kWh
